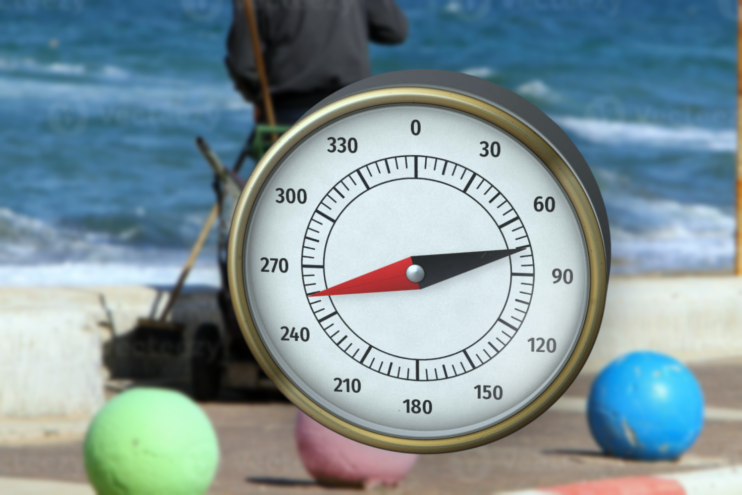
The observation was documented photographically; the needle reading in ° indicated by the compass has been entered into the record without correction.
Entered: 255 °
